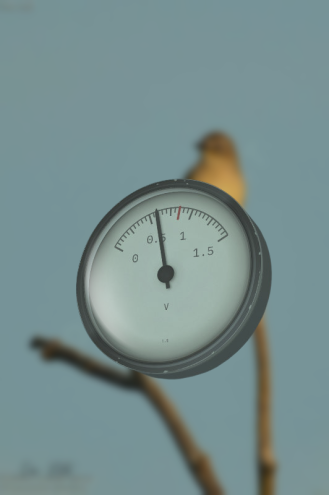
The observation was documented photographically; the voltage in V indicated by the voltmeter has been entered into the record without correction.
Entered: 0.6 V
